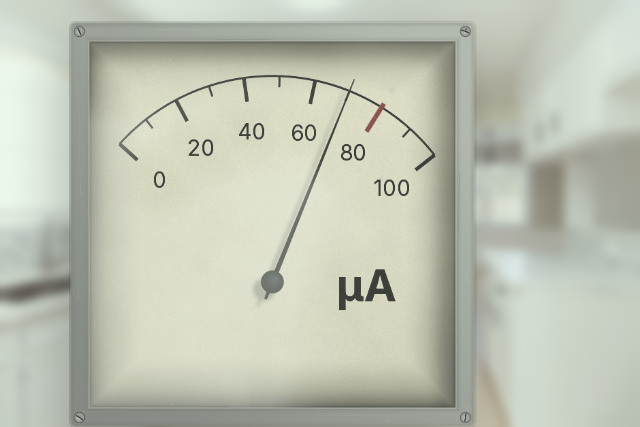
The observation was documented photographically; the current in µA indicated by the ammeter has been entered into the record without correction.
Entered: 70 µA
